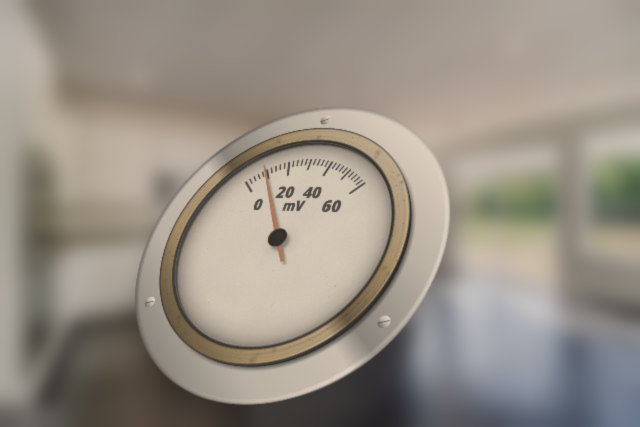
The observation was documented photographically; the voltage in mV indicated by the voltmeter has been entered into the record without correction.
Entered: 10 mV
